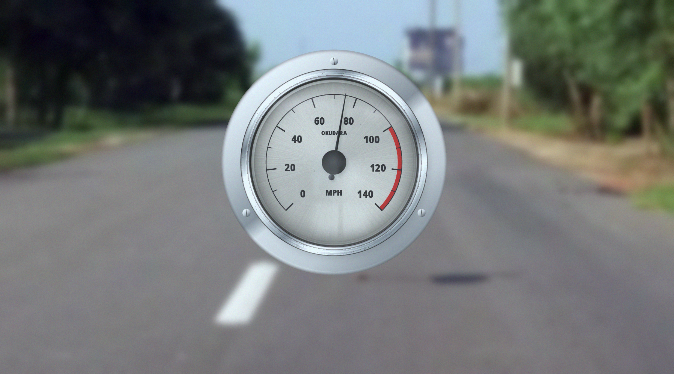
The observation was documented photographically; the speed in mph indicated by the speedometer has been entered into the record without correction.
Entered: 75 mph
